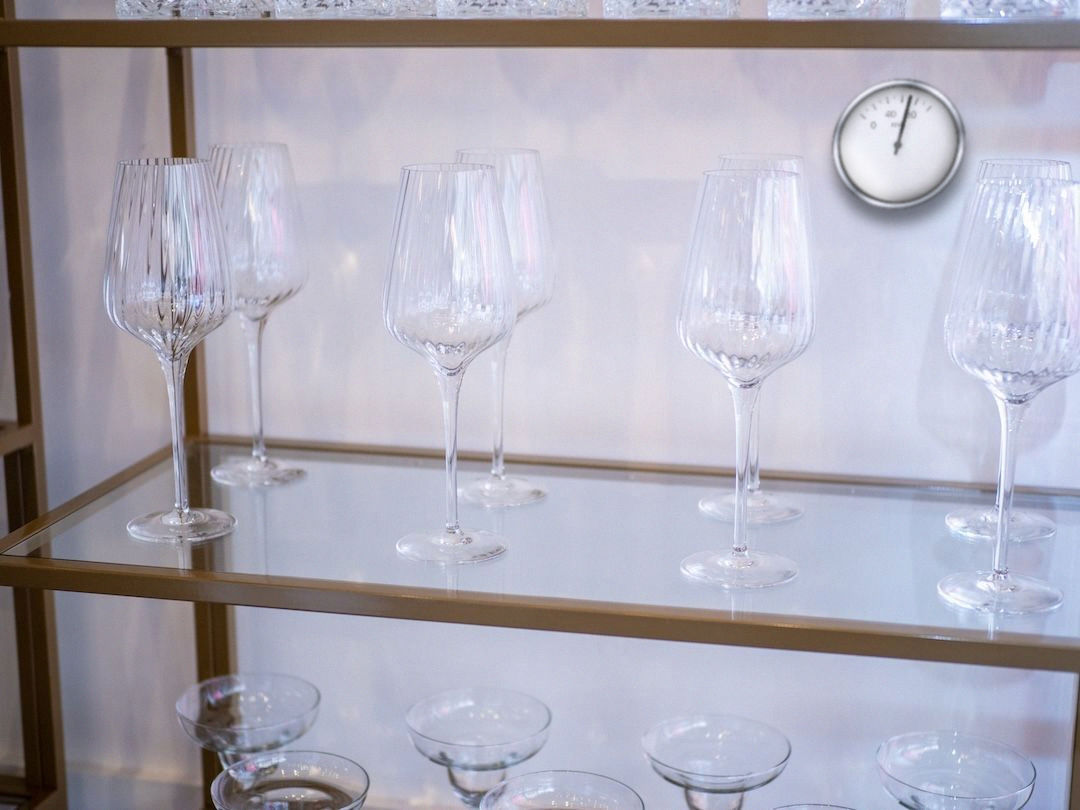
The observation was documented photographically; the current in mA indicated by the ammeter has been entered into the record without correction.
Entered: 70 mA
